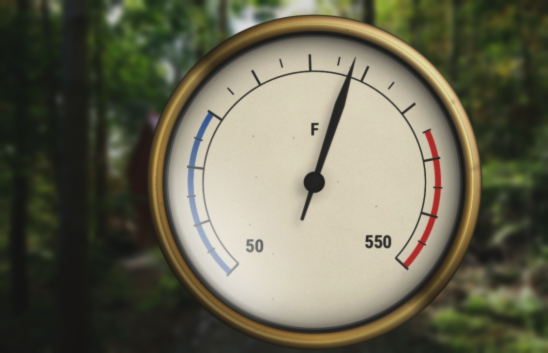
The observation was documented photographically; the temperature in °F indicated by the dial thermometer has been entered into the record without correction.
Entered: 337.5 °F
